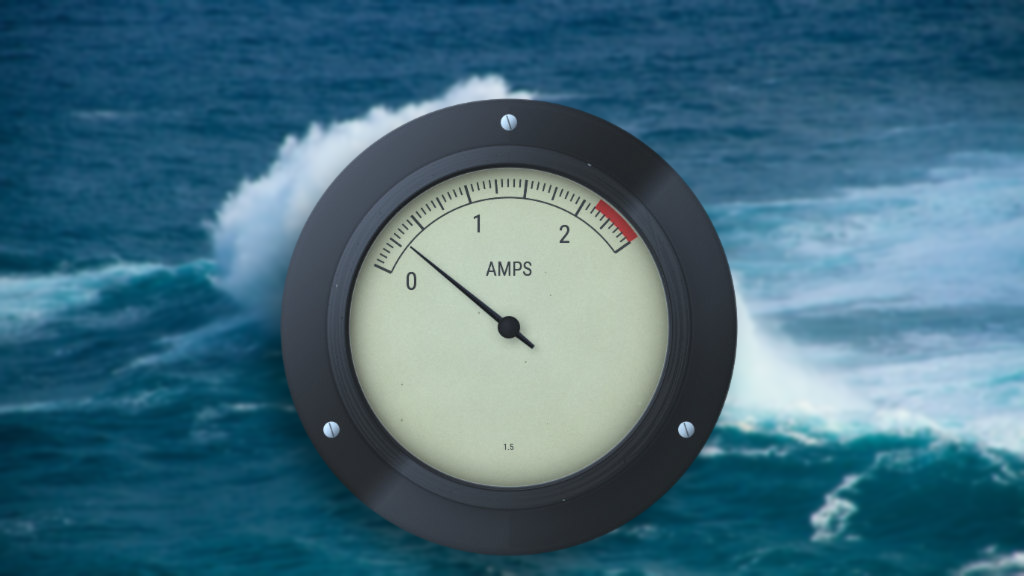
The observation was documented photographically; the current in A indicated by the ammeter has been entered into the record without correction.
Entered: 0.3 A
